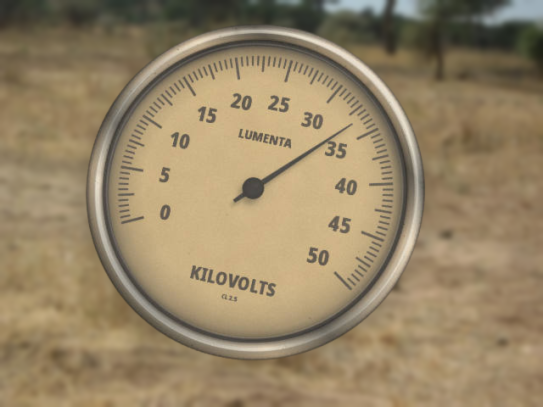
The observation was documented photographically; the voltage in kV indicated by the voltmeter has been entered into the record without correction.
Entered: 33.5 kV
